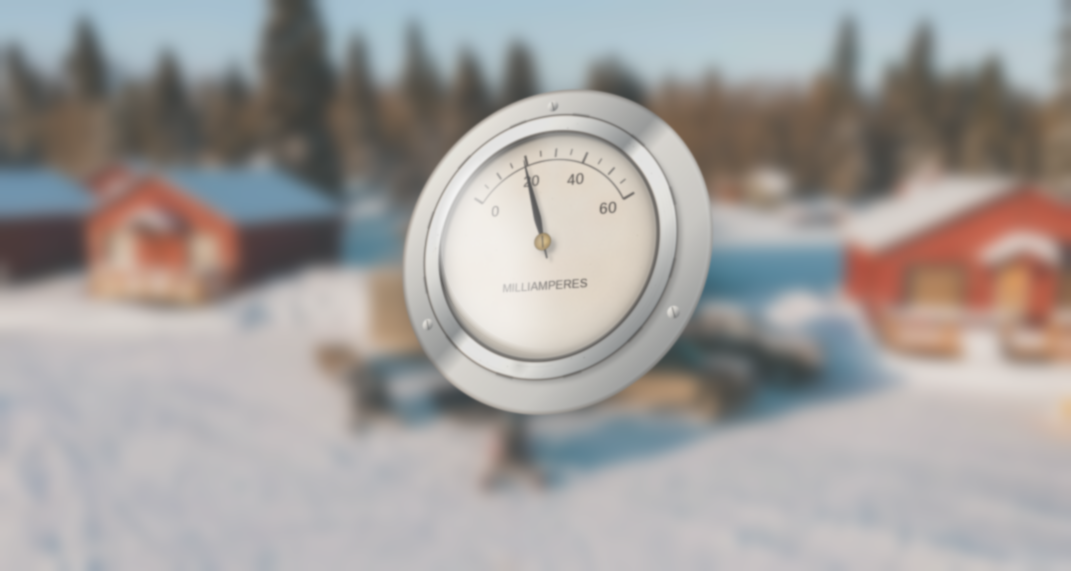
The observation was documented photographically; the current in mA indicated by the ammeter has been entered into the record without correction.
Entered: 20 mA
